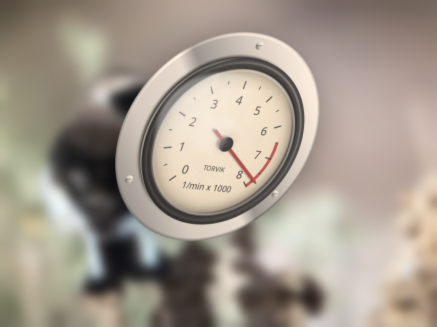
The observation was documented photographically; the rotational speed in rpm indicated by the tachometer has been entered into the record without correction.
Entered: 7750 rpm
